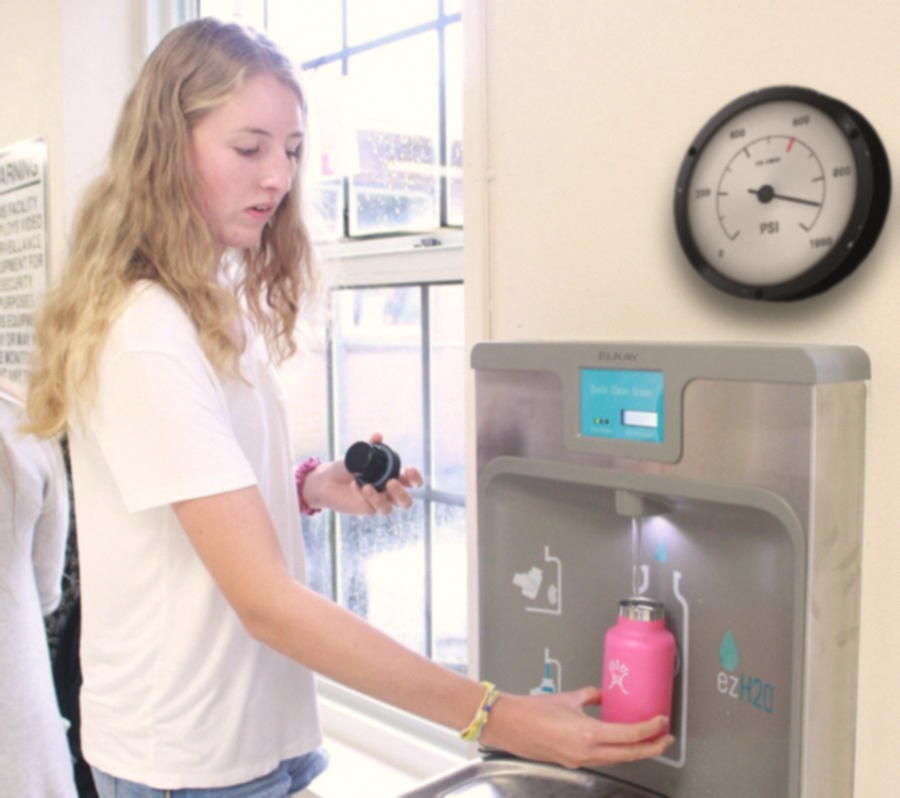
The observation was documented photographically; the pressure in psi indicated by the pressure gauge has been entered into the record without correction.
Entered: 900 psi
